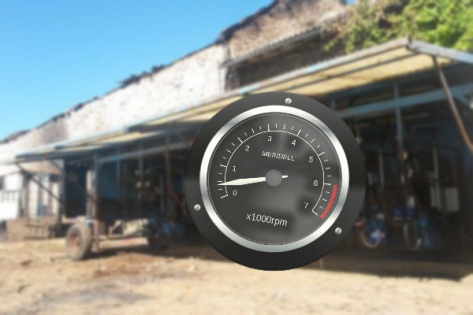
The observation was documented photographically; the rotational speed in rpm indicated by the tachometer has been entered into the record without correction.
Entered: 375 rpm
